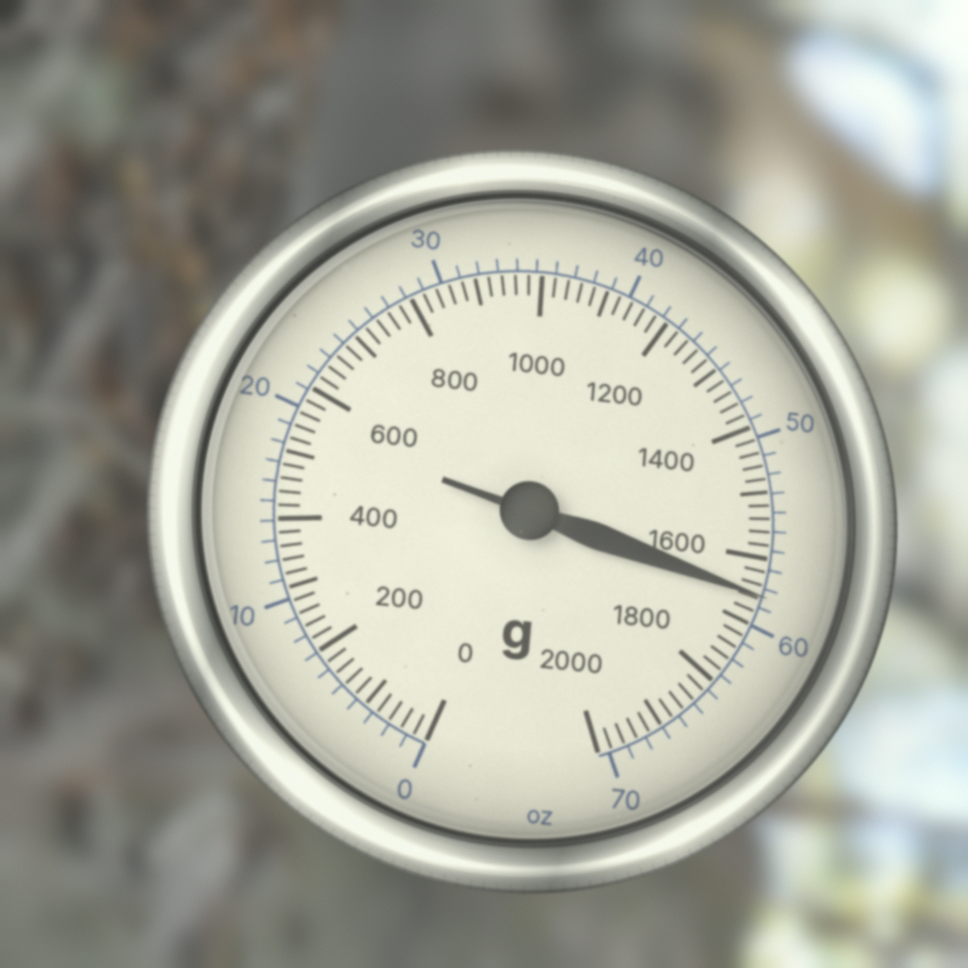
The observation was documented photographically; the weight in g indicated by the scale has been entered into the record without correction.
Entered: 1660 g
